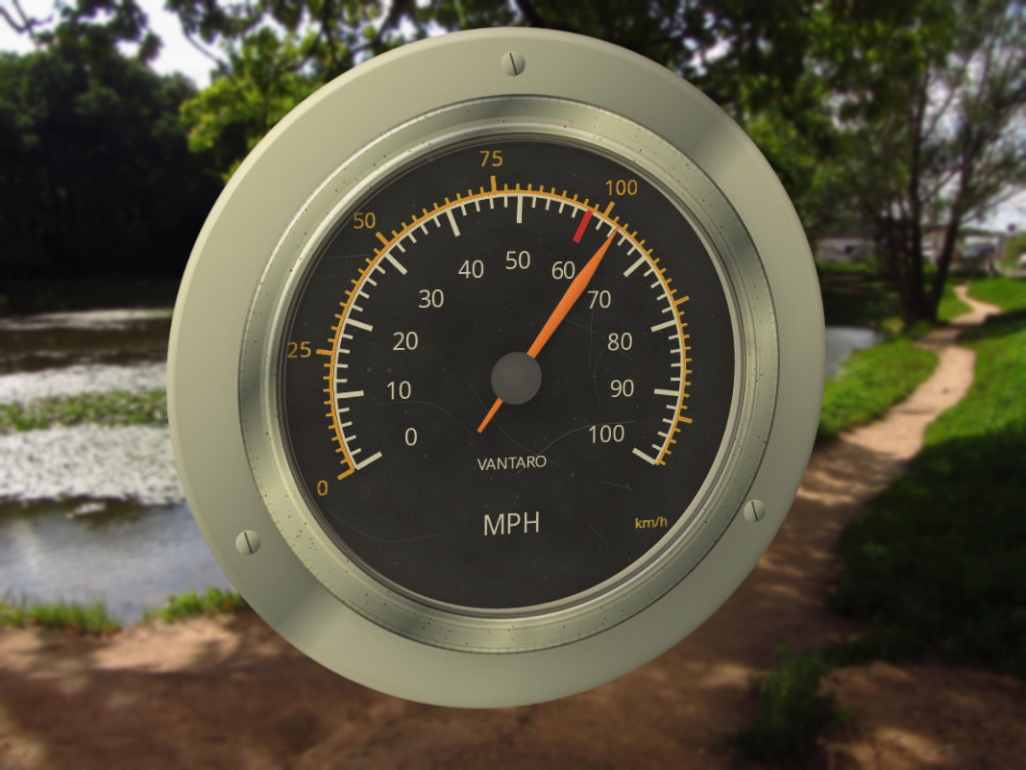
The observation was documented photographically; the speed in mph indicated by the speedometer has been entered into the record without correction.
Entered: 64 mph
